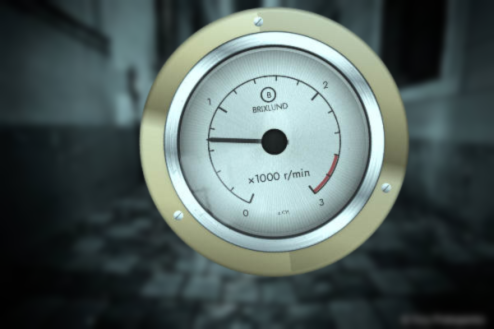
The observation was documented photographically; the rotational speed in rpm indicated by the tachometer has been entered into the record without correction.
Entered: 700 rpm
